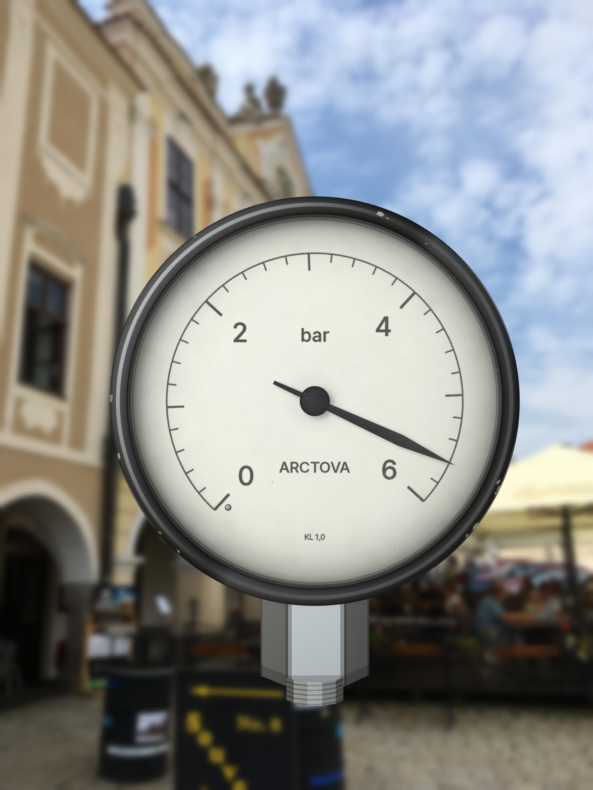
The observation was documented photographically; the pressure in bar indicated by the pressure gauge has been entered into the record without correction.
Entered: 5.6 bar
